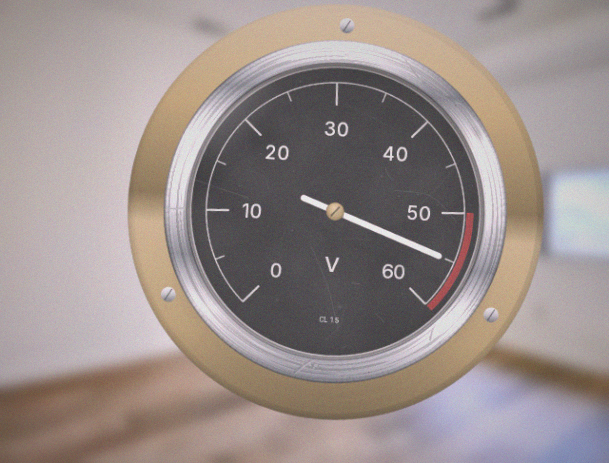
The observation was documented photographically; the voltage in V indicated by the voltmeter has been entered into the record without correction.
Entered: 55 V
